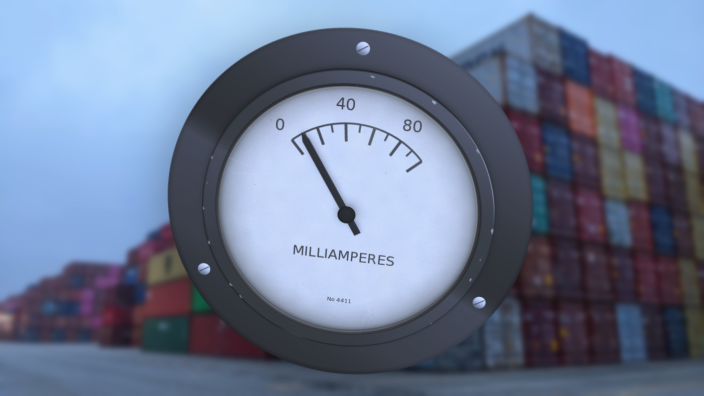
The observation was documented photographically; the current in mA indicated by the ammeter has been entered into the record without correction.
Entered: 10 mA
